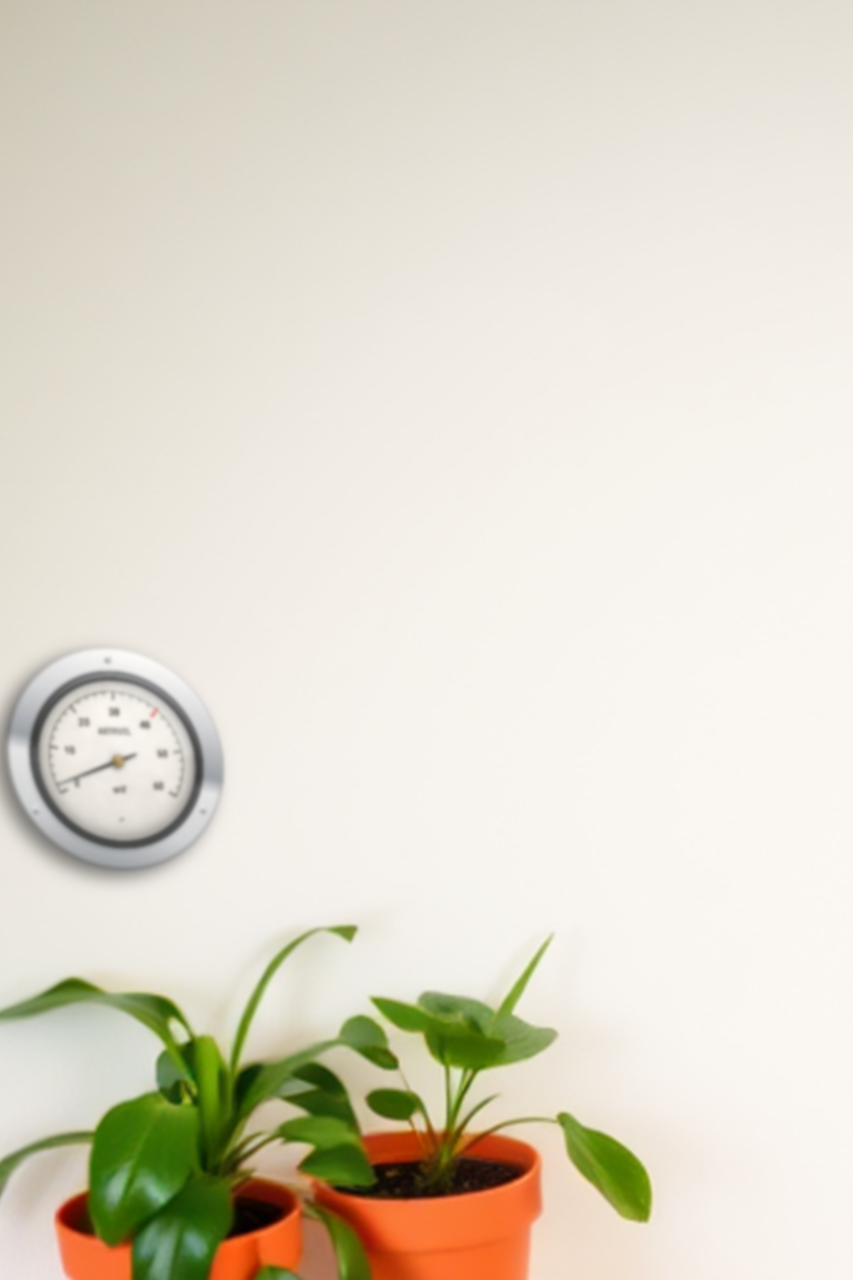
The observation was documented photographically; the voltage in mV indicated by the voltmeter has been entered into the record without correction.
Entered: 2 mV
